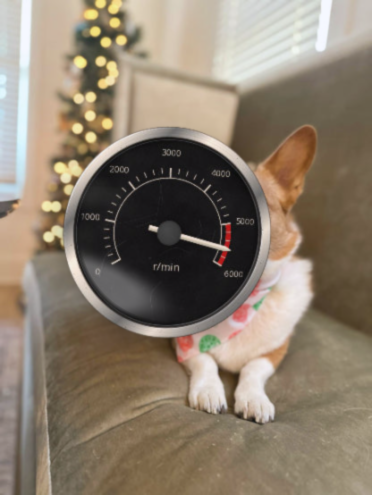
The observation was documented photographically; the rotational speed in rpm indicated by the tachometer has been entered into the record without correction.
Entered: 5600 rpm
